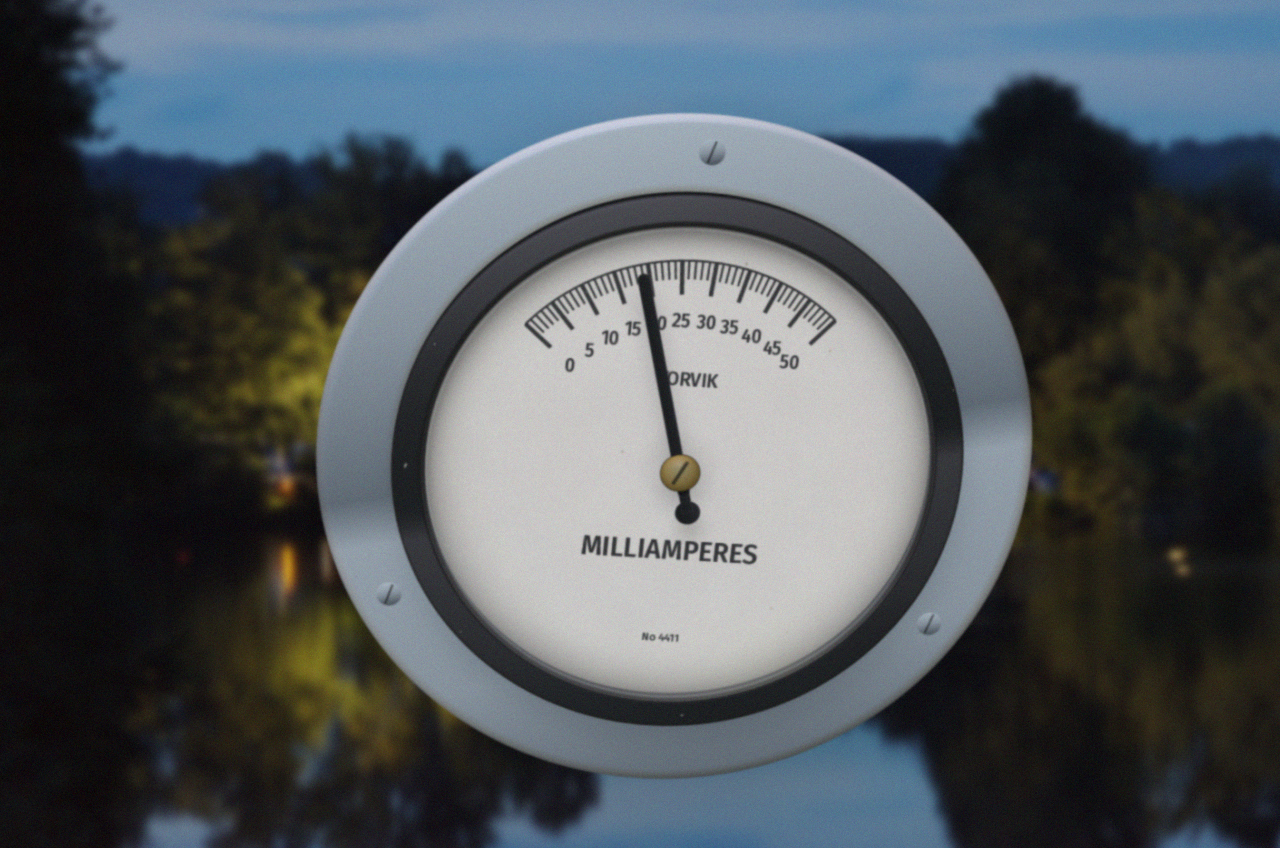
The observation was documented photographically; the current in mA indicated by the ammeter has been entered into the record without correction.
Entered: 19 mA
